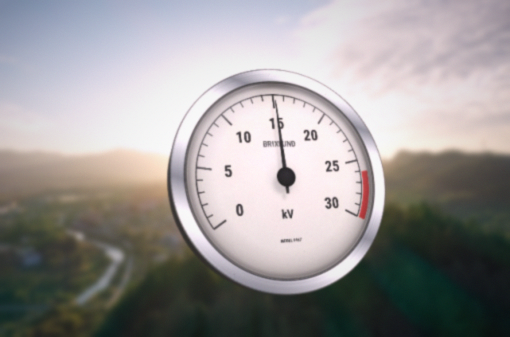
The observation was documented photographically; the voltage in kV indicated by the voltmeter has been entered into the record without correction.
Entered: 15 kV
